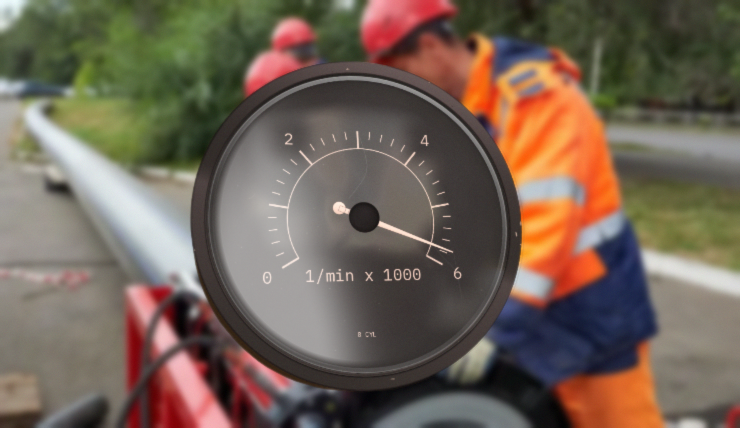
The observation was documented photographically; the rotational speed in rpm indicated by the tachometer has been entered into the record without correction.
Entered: 5800 rpm
